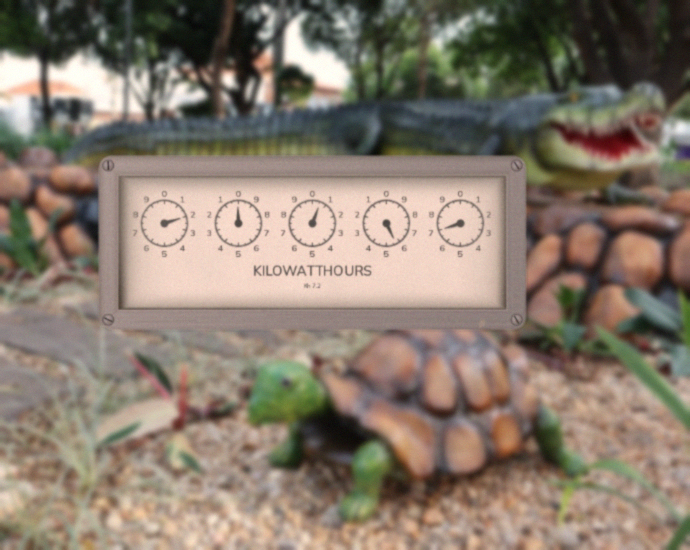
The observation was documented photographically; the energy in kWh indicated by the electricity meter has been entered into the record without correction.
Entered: 20057 kWh
